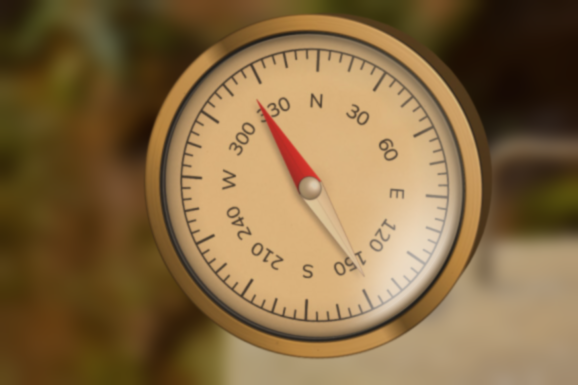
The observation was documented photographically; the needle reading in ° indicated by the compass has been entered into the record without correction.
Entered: 325 °
